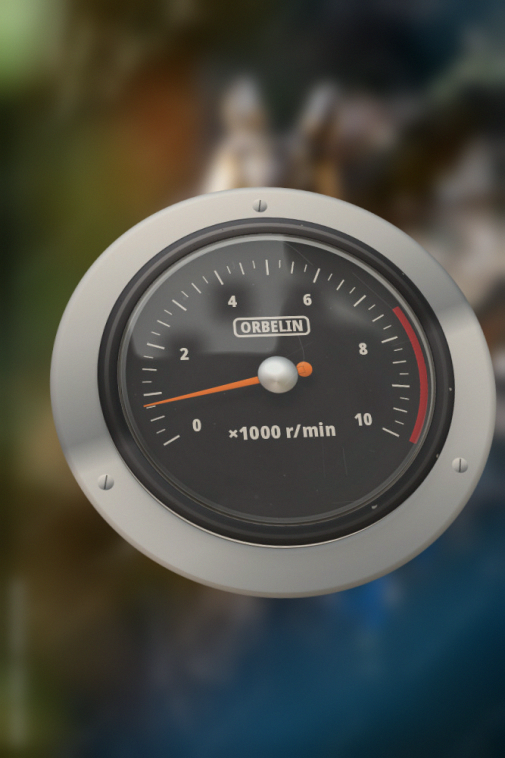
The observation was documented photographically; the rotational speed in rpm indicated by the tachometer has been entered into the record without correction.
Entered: 750 rpm
